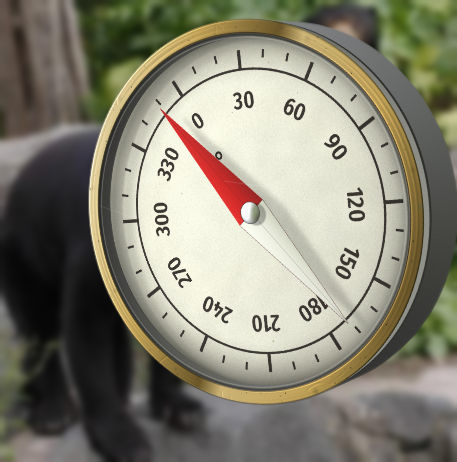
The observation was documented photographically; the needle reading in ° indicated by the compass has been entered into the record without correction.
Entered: 350 °
